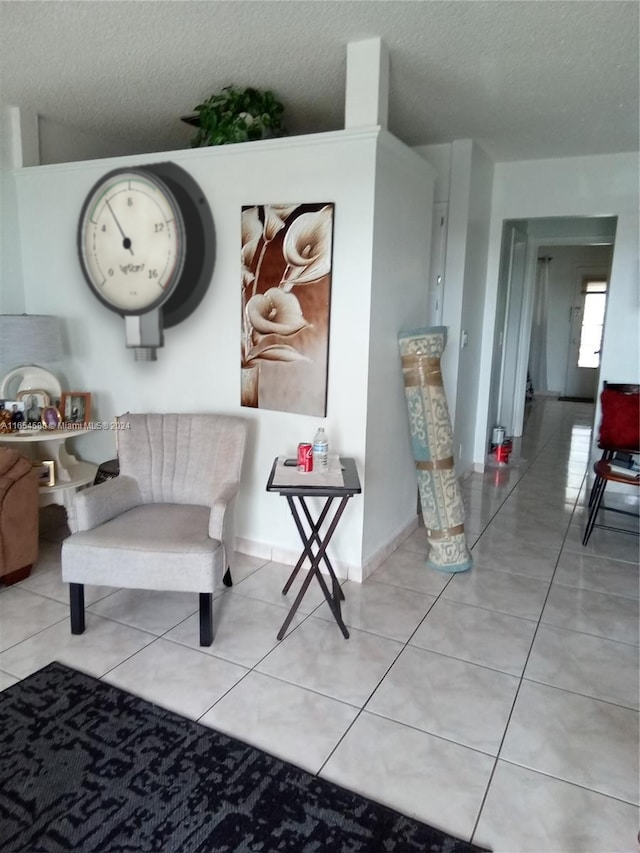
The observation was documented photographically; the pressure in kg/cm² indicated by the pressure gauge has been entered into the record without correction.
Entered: 6 kg/cm²
